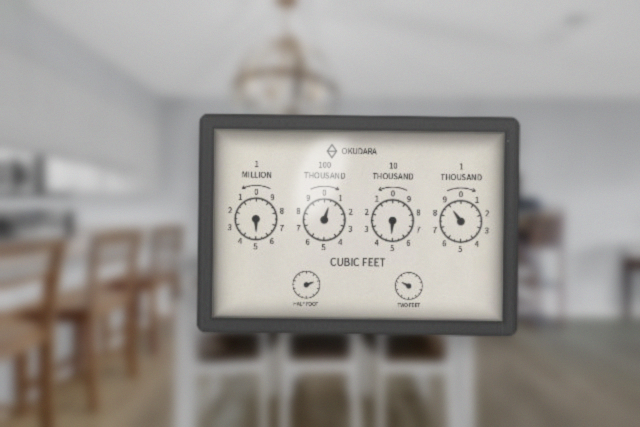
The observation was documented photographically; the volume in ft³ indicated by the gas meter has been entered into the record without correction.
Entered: 504900 ft³
